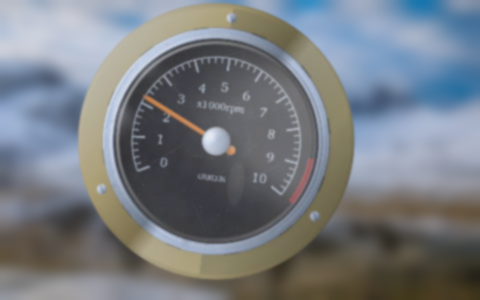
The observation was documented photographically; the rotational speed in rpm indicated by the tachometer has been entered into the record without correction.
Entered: 2200 rpm
